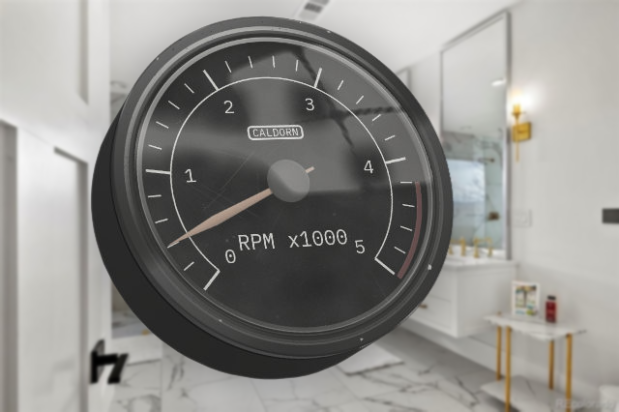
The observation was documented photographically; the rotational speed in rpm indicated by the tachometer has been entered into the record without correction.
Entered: 400 rpm
